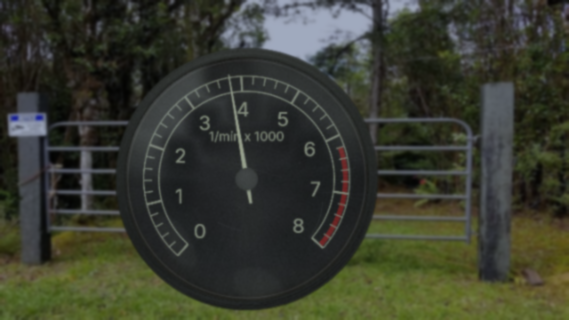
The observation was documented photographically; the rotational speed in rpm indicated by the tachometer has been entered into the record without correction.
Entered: 3800 rpm
